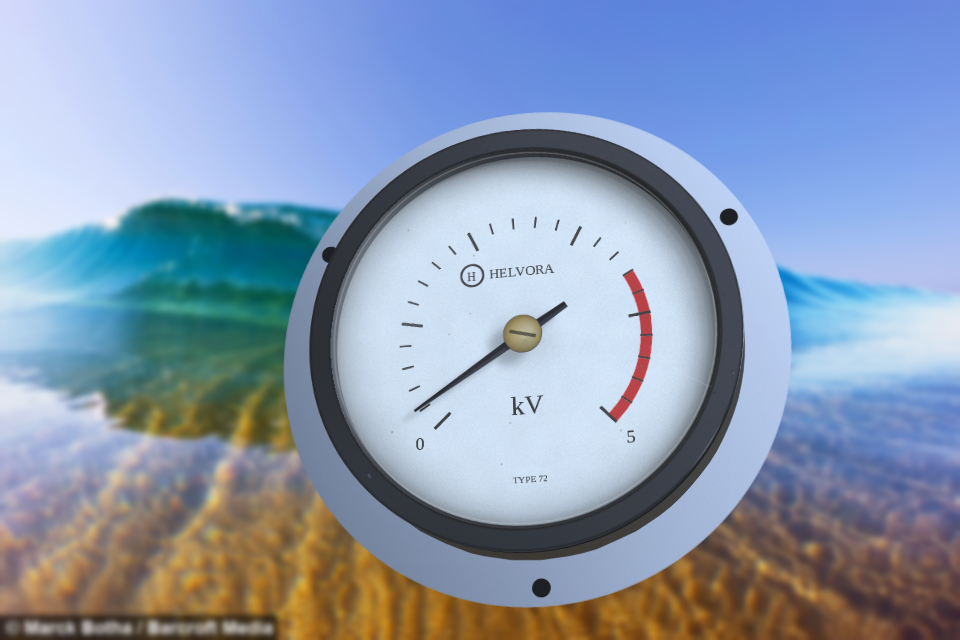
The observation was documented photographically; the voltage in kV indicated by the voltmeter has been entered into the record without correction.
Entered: 0.2 kV
